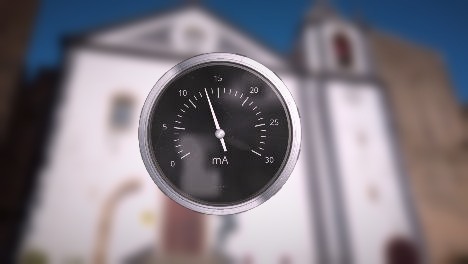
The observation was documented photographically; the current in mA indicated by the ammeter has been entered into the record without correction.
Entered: 13 mA
